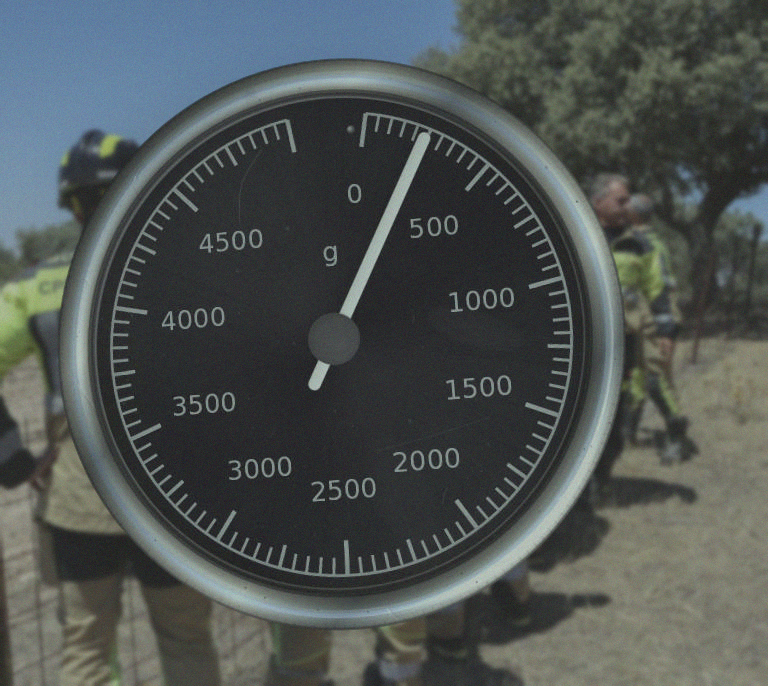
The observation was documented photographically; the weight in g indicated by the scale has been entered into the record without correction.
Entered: 250 g
